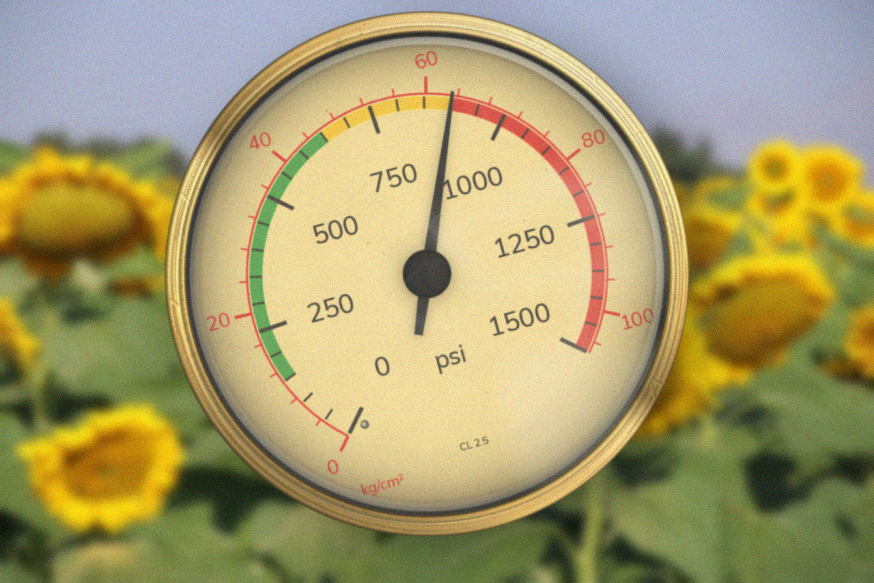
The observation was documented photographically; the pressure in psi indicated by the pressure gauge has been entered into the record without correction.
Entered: 900 psi
